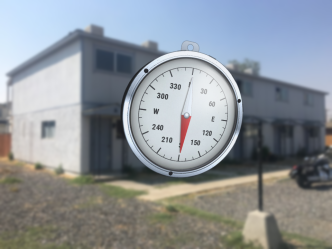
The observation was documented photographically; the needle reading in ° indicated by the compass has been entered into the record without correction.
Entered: 180 °
